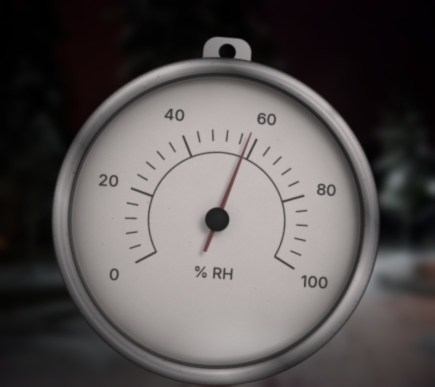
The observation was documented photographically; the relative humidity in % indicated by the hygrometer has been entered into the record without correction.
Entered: 58 %
